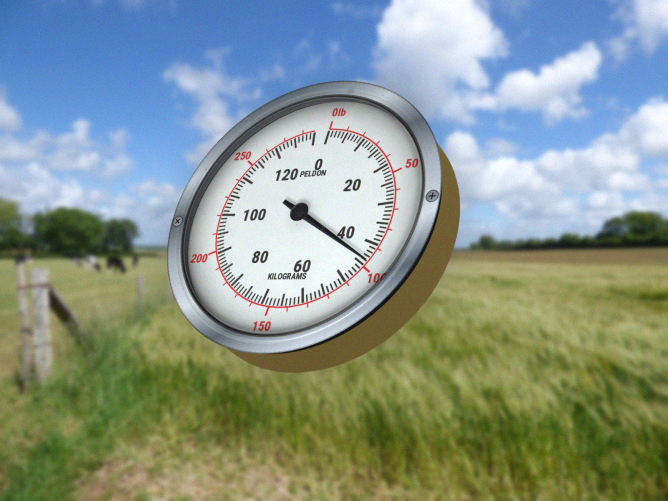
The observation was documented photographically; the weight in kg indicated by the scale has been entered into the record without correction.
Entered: 44 kg
